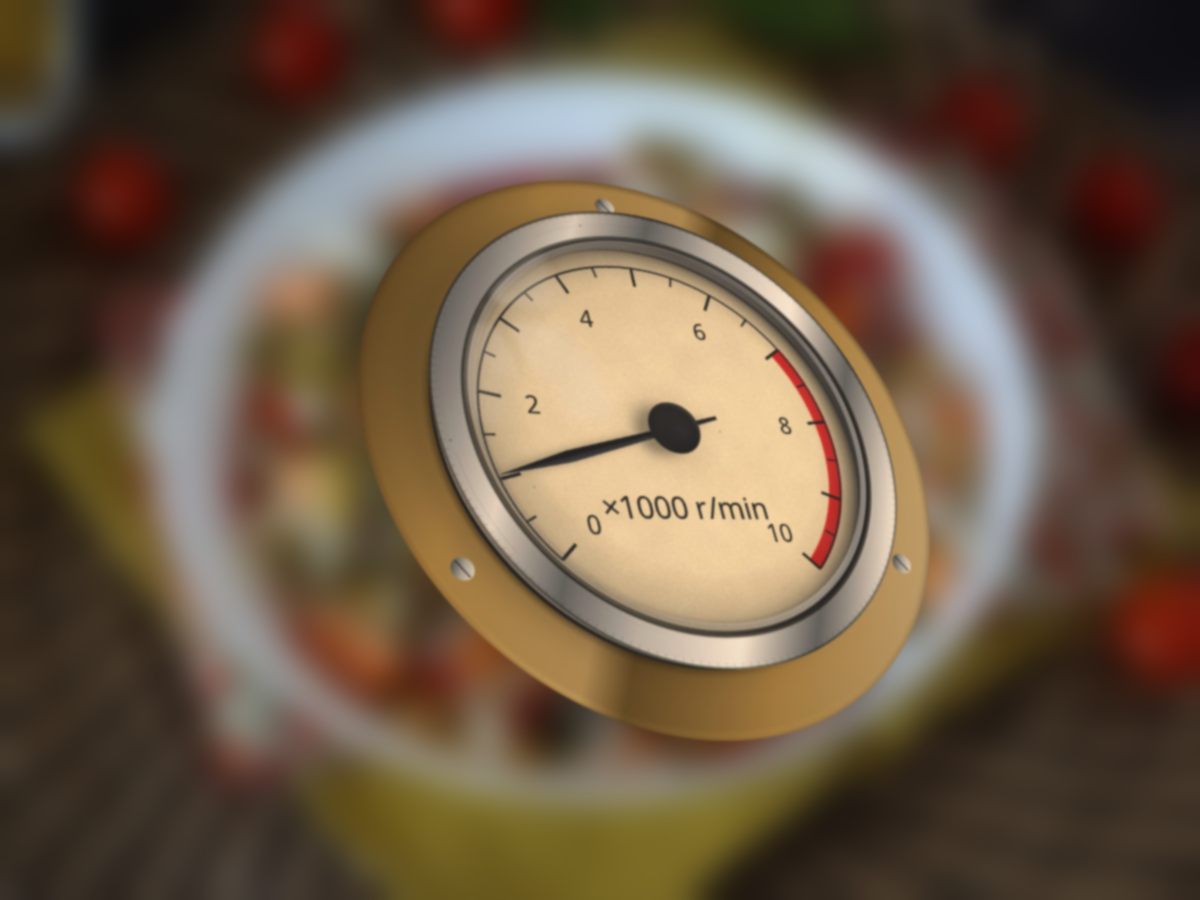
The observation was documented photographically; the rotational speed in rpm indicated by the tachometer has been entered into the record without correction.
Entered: 1000 rpm
